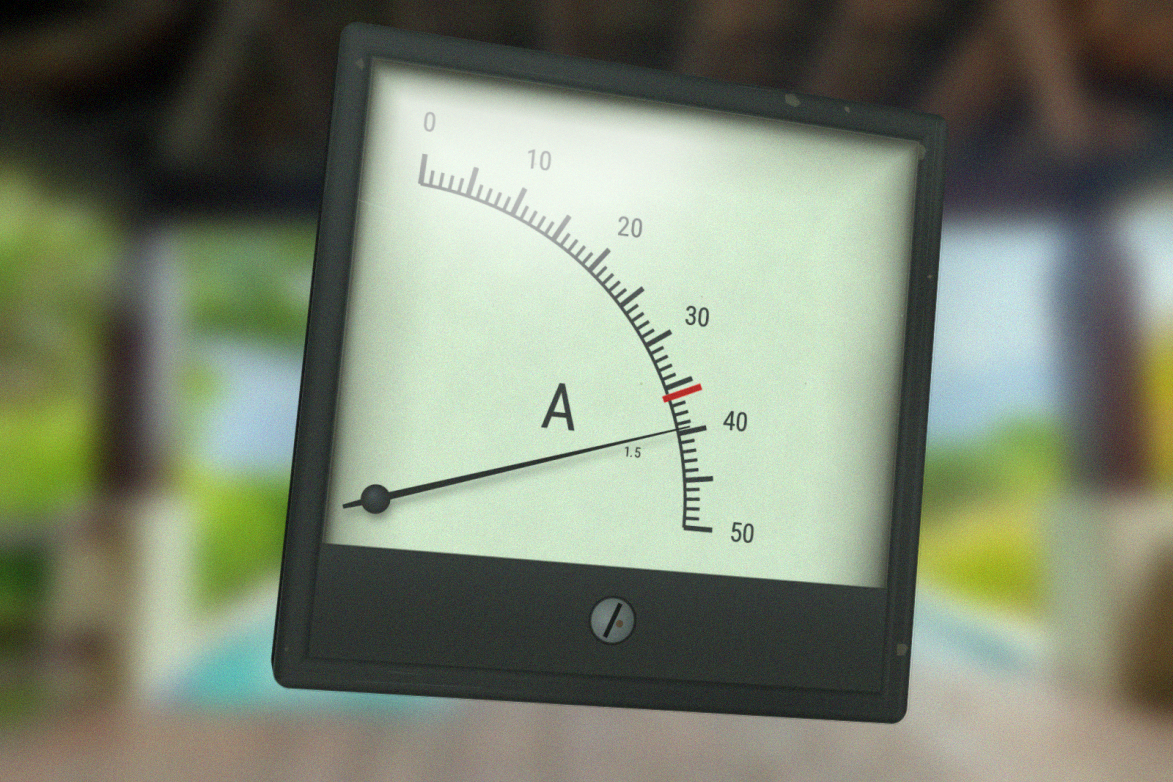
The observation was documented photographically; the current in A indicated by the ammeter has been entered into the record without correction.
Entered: 39.5 A
